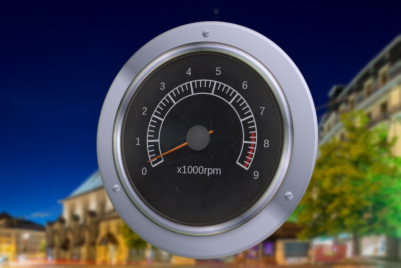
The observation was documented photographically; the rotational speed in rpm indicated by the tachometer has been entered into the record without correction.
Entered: 200 rpm
